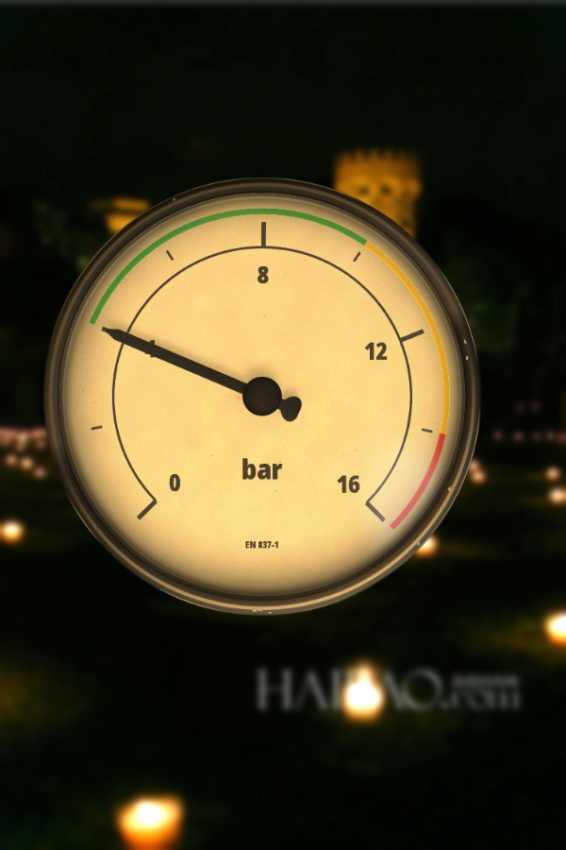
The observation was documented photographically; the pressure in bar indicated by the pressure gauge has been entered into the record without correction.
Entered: 4 bar
